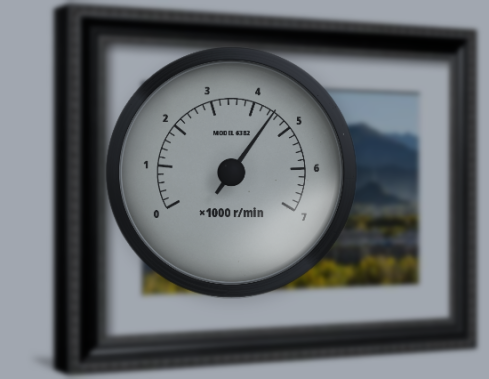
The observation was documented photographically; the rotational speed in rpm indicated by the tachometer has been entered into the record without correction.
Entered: 4500 rpm
